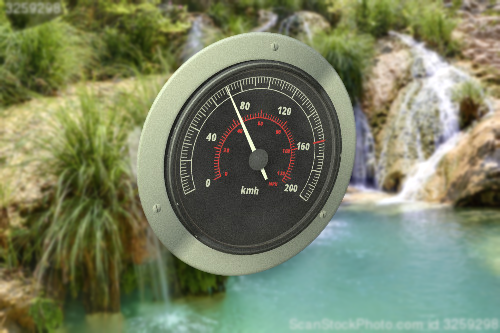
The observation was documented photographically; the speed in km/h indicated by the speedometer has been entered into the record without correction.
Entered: 70 km/h
